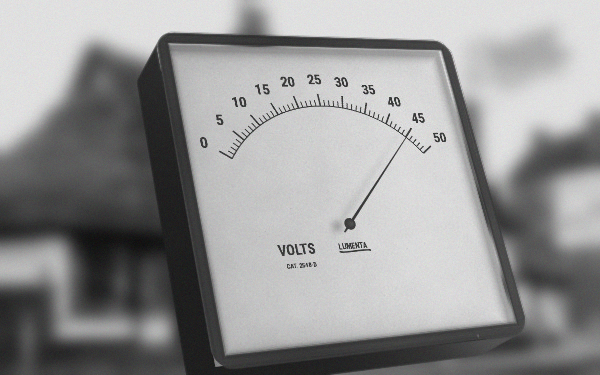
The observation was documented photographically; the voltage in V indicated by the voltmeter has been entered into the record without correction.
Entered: 45 V
